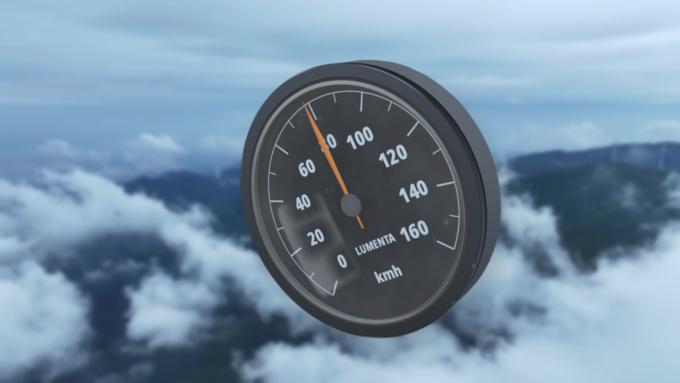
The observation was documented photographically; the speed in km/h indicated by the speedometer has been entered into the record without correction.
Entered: 80 km/h
